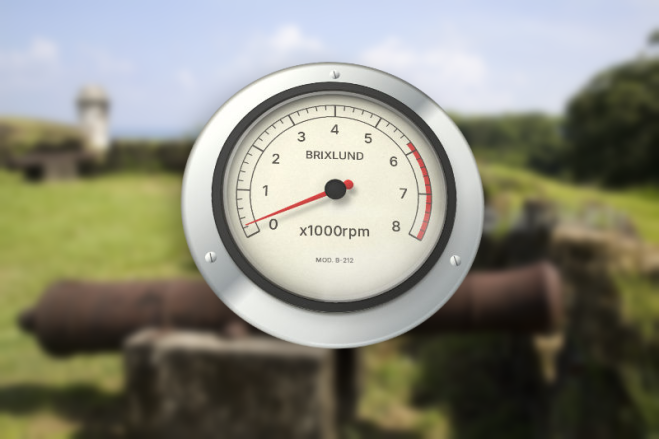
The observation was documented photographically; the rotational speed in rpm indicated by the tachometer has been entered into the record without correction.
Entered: 200 rpm
